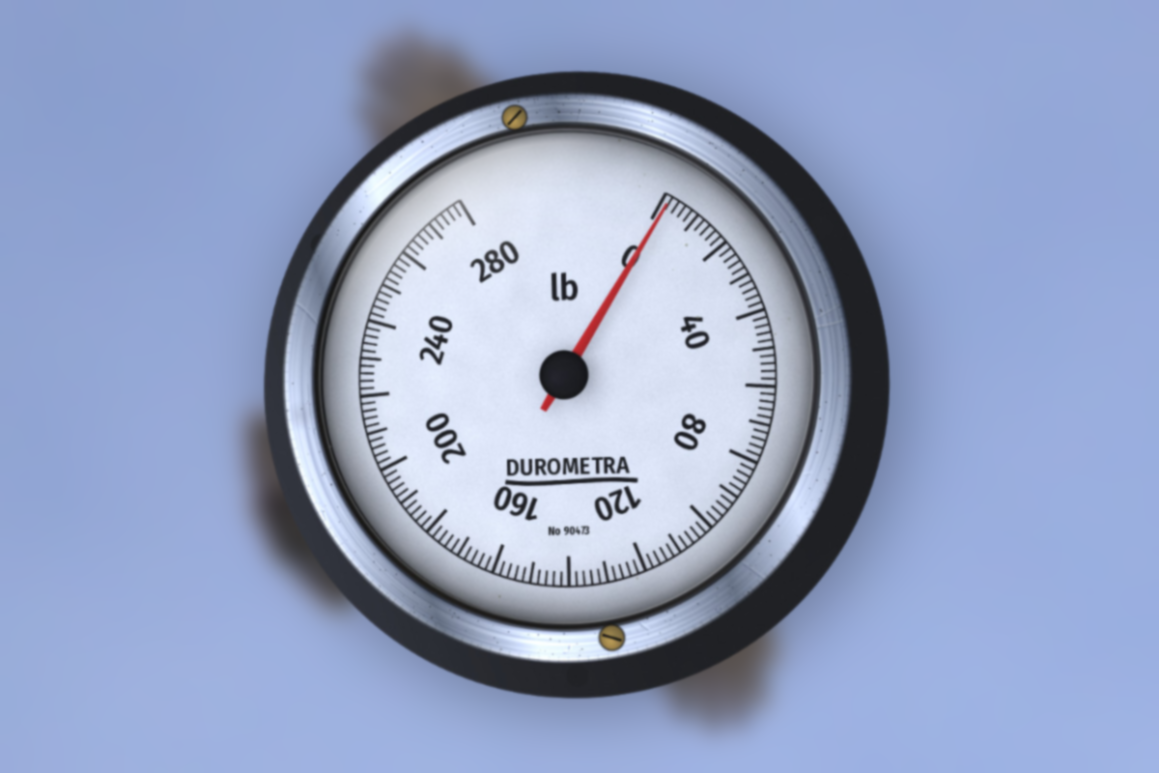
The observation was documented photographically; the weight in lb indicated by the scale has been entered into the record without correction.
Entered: 2 lb
